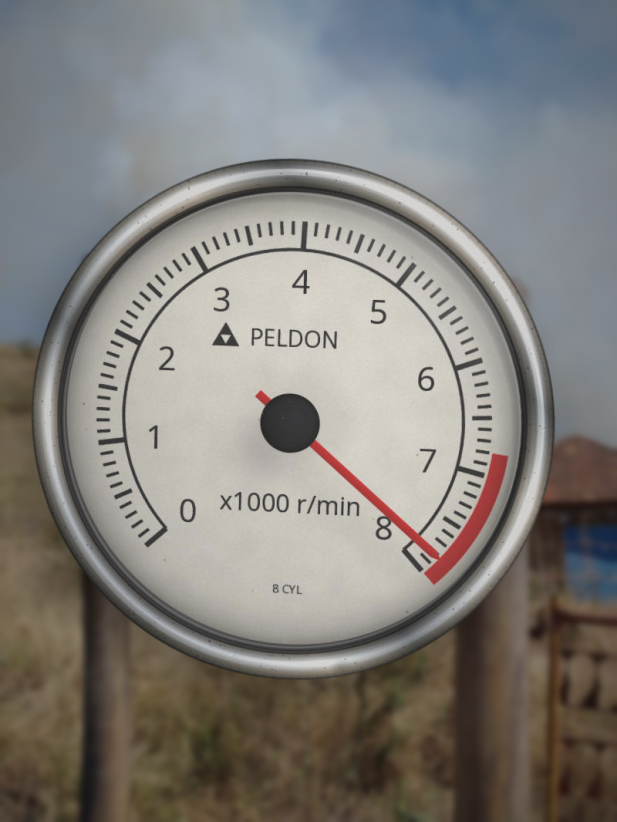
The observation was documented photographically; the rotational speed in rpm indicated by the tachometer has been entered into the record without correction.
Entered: 7800 rpm
